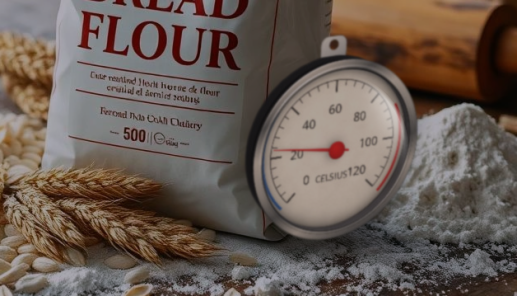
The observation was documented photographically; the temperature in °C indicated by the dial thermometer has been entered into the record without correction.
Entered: 24 °C
